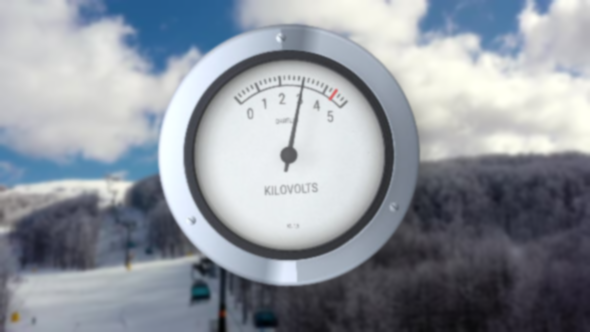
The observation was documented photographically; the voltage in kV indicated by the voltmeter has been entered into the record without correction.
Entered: 3 kV
